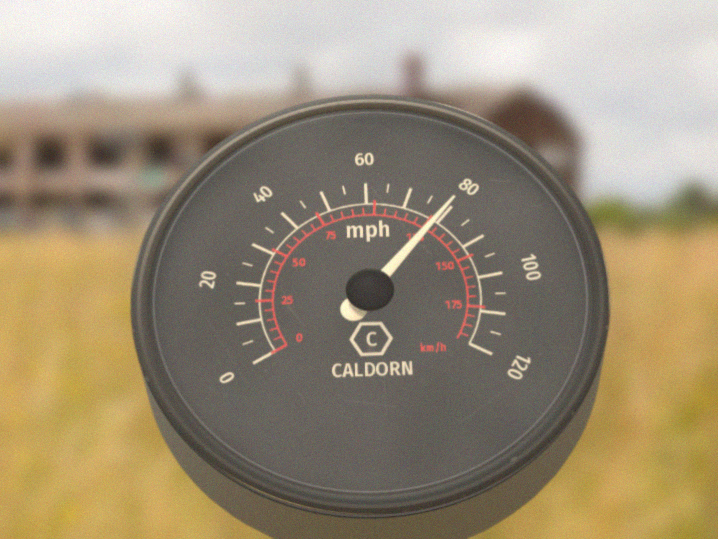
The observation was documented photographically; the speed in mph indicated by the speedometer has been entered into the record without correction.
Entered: 80 mph
